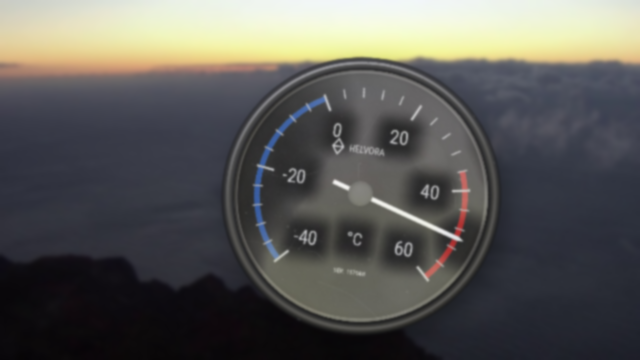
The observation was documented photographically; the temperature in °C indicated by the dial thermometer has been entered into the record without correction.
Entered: 50 °C
